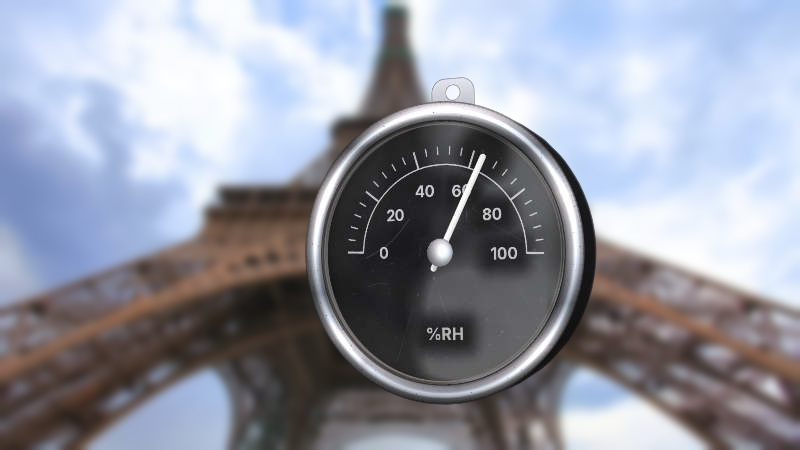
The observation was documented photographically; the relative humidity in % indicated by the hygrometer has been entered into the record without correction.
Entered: 64 %
